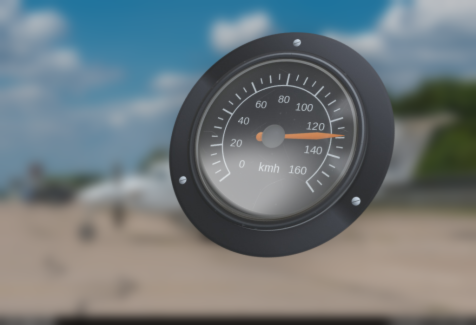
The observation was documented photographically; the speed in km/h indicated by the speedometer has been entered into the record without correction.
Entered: 130 km/h
